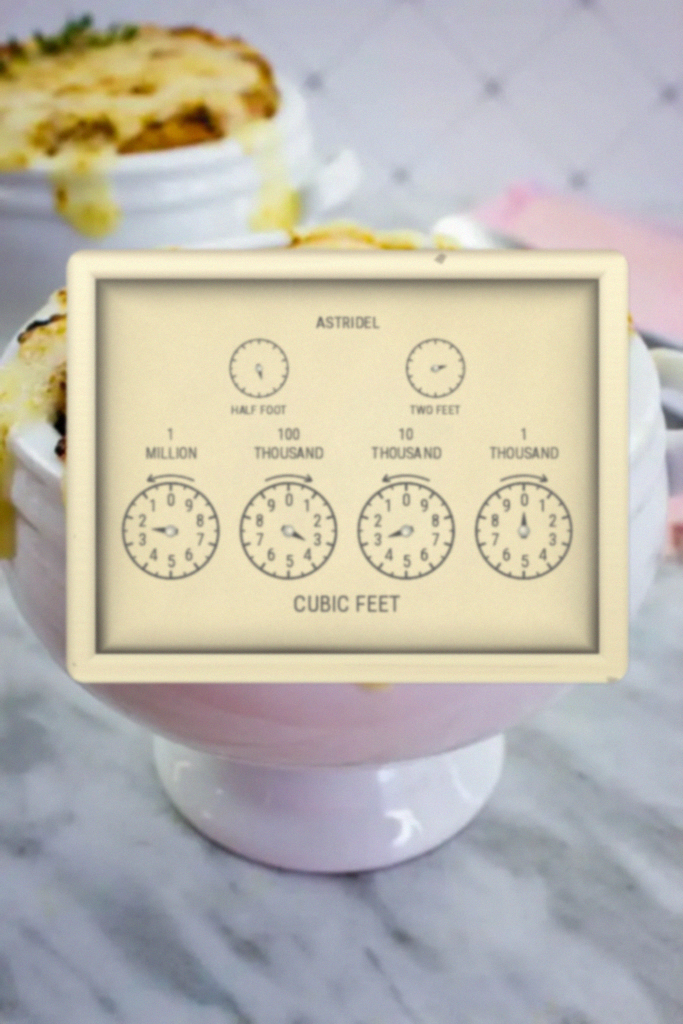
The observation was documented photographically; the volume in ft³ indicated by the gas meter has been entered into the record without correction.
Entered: 233000 ft³
